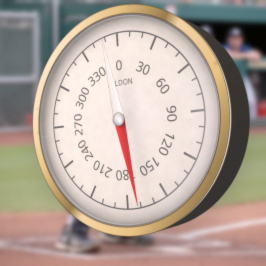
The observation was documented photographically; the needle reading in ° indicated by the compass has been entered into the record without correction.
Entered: 170 °
